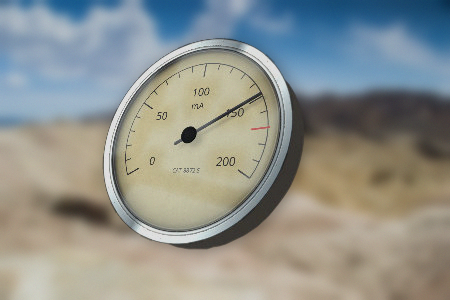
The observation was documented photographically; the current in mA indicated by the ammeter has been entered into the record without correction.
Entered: 150 mA
